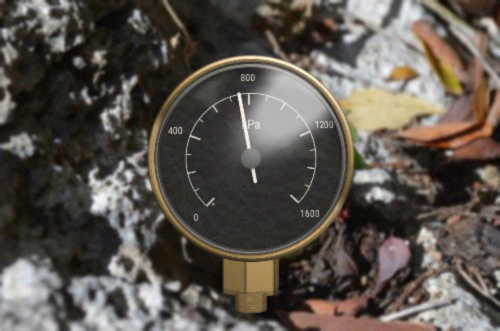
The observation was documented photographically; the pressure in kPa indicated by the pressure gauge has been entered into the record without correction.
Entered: 750 kPa
